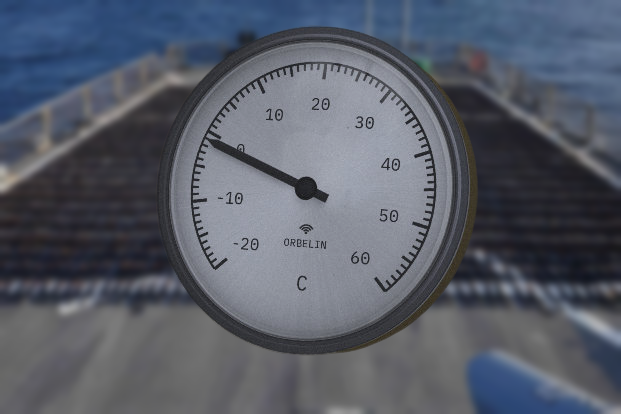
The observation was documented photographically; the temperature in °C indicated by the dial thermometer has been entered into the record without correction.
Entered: -1 °C
